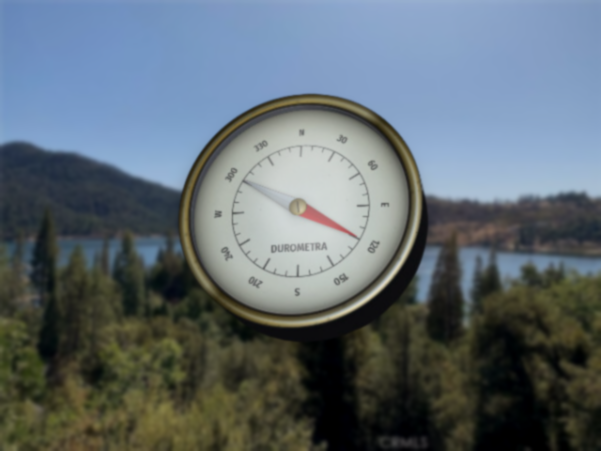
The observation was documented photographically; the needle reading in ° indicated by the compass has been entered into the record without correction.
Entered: 120 °
